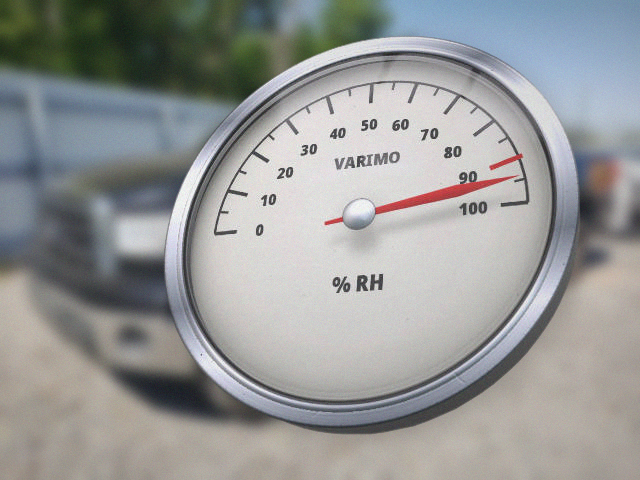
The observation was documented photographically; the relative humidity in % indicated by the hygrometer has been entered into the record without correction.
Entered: 95 %
